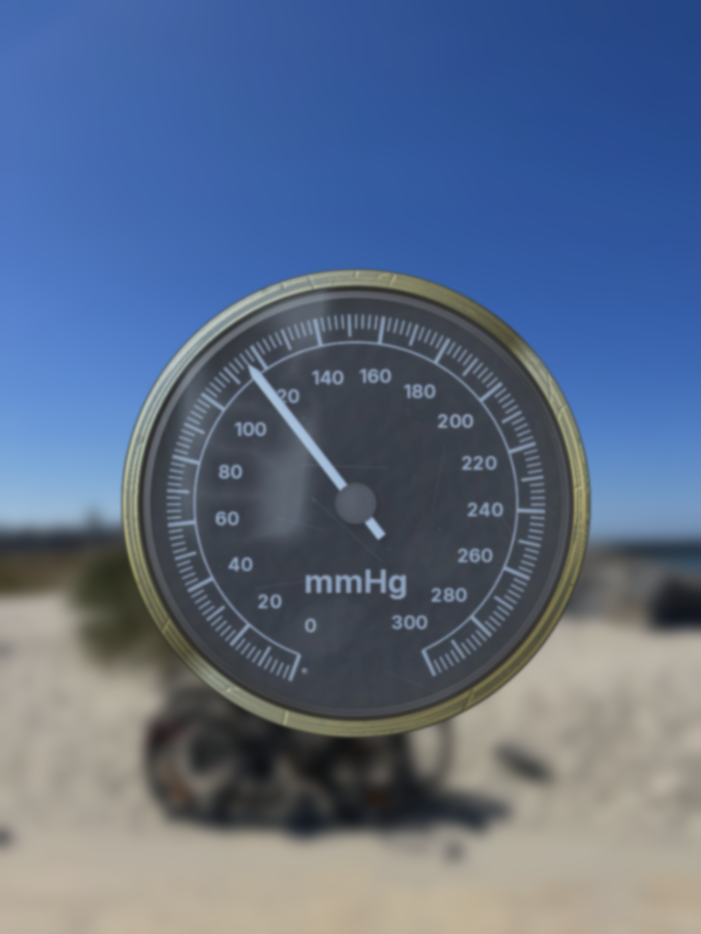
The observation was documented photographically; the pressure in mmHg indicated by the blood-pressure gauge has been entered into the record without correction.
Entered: 116 mmHg
